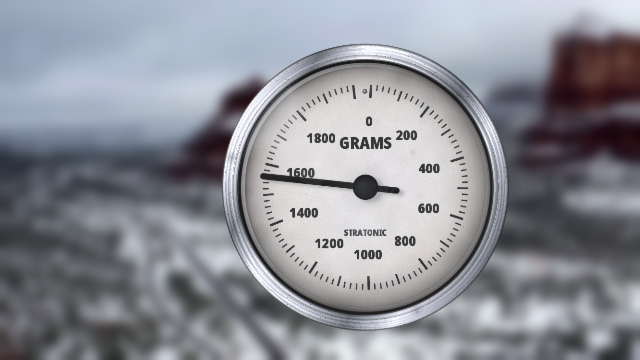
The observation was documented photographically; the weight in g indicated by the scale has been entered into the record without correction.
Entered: 1560 g
